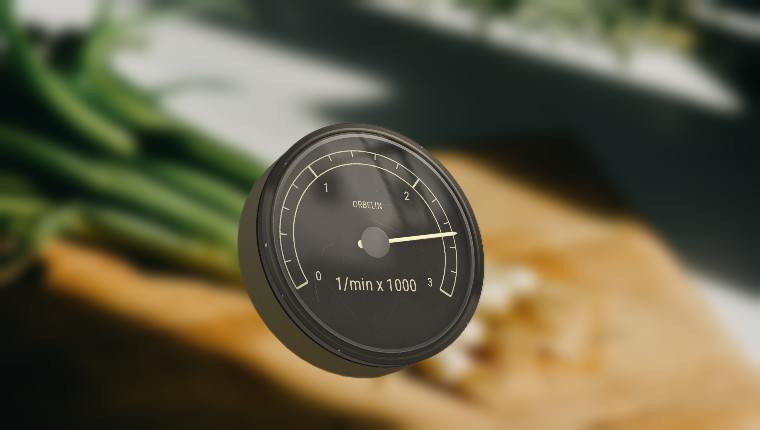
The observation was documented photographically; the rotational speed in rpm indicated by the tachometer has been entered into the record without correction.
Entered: 2500 rpm
